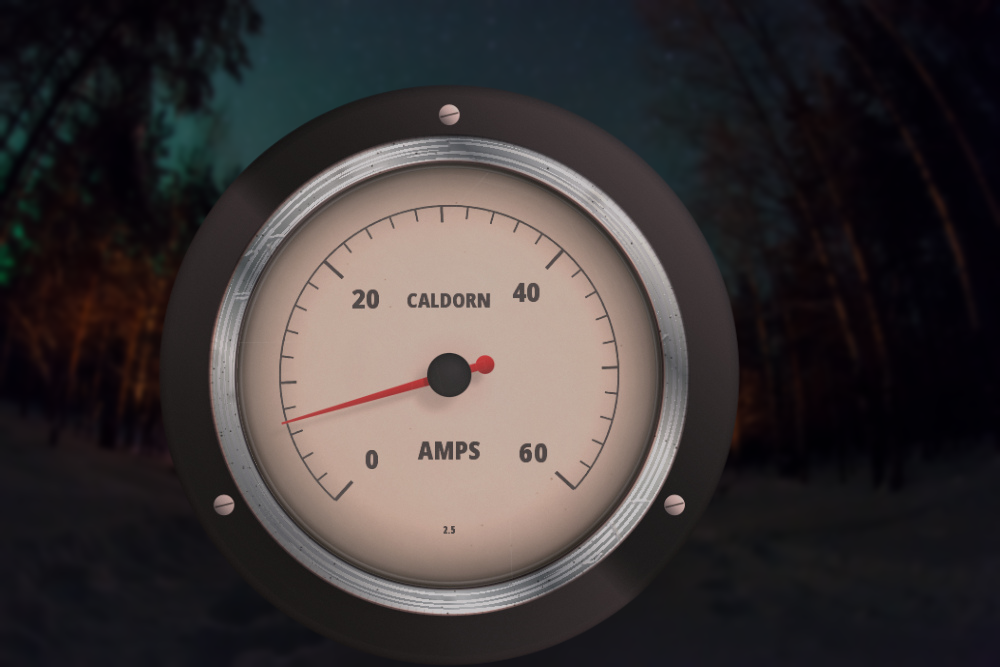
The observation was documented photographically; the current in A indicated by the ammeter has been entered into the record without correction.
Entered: 7 A
